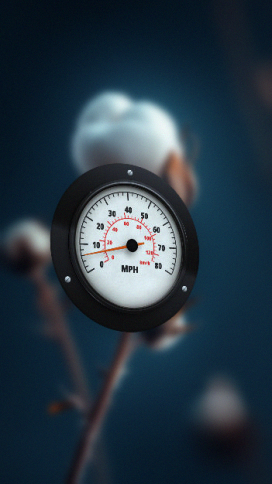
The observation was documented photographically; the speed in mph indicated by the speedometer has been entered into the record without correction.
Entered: 6 mph
